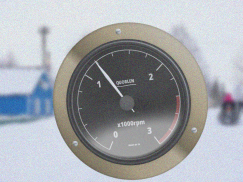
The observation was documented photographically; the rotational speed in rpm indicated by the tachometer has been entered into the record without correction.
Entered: 1200 rpm
